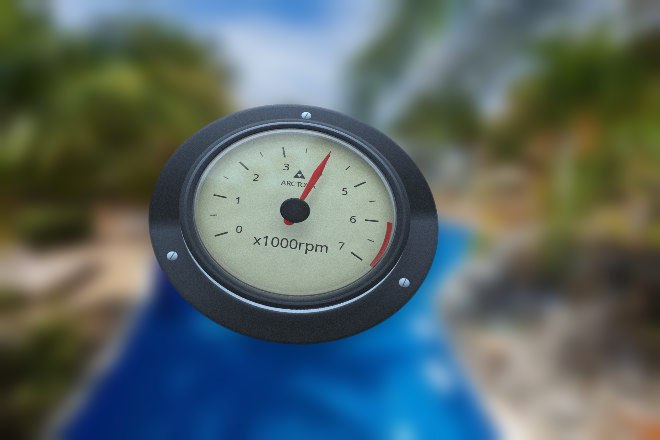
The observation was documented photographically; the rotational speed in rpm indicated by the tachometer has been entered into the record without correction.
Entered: 4000 rpm
